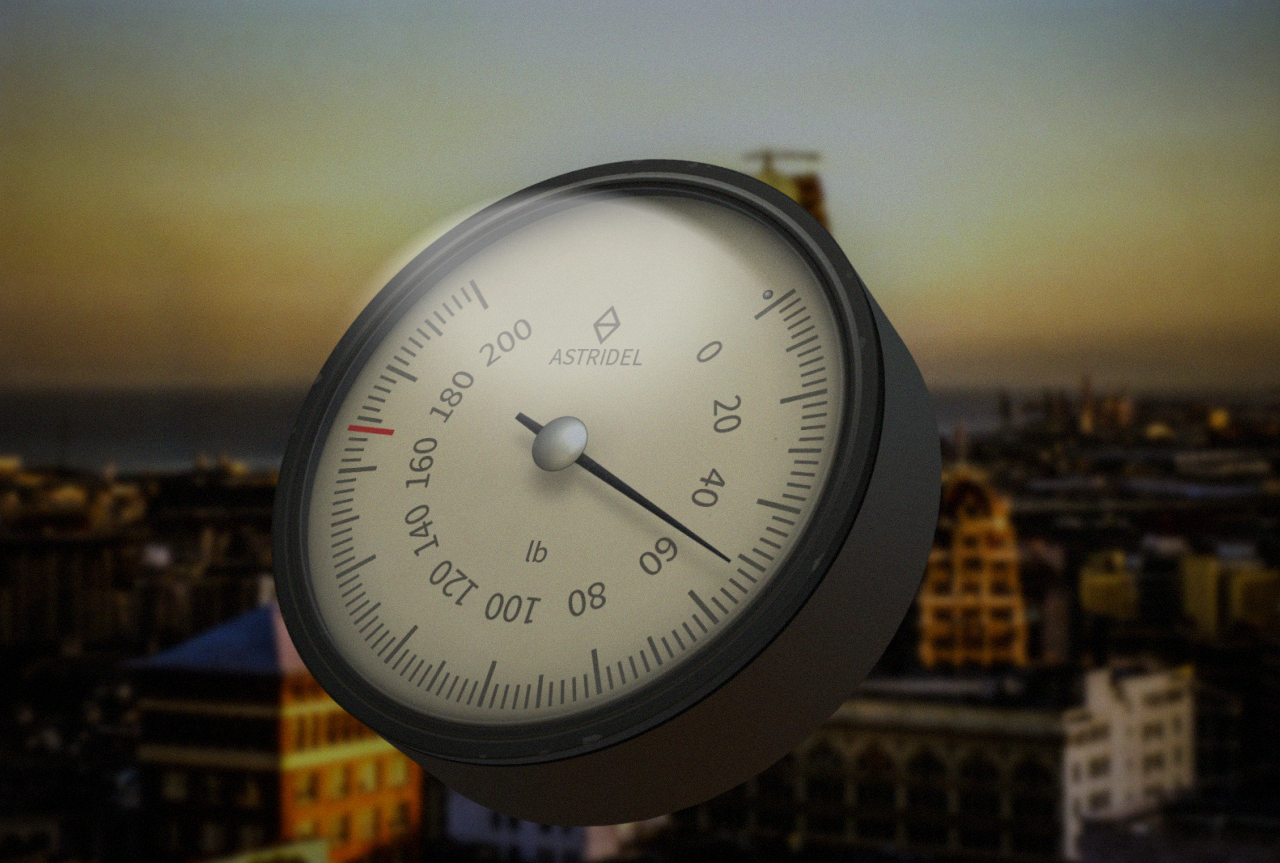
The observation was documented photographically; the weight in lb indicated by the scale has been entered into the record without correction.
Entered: 52 lb
